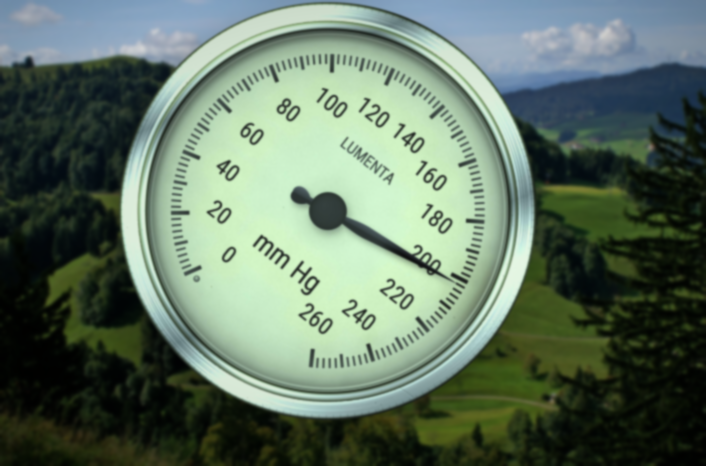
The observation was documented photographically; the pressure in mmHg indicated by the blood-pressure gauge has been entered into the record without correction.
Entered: 202 mmHg
